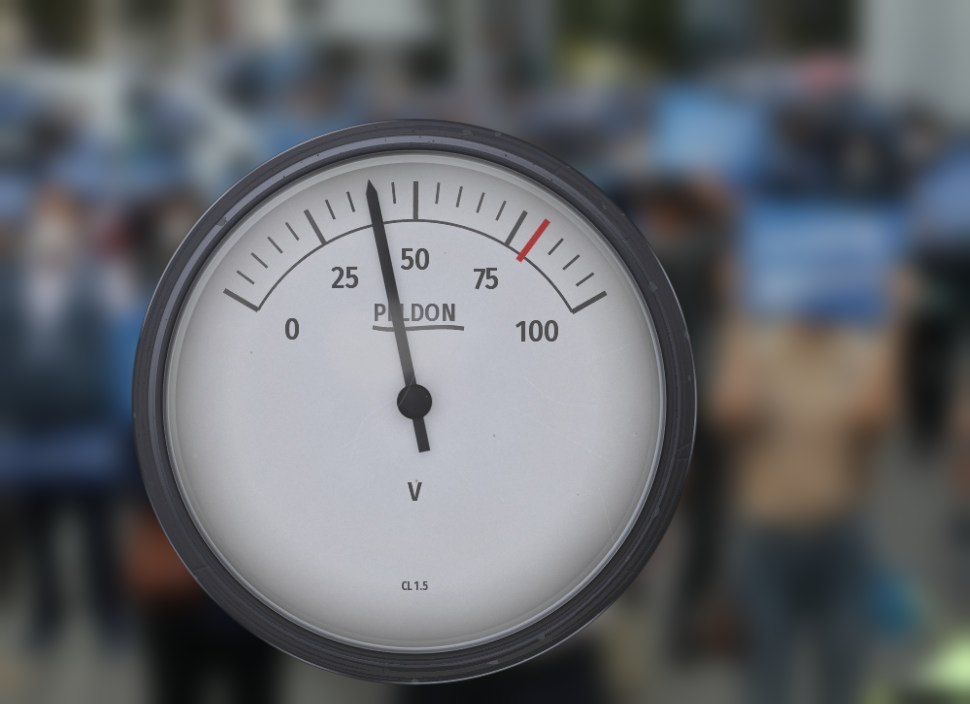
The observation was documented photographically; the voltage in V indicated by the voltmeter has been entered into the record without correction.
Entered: 40 V
